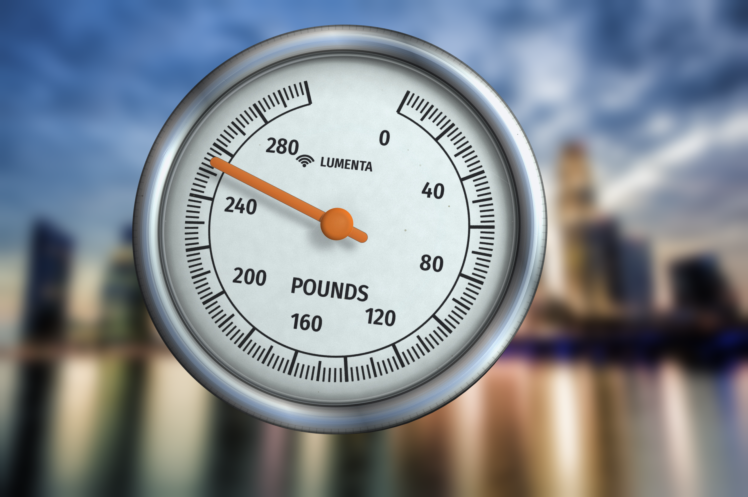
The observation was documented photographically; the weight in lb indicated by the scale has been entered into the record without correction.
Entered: 254 lb
